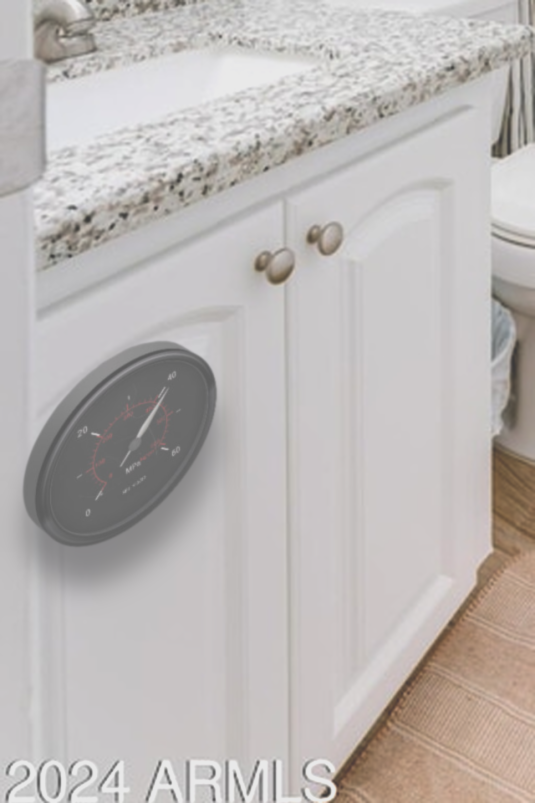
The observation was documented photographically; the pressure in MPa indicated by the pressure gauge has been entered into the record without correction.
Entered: 40 MPa
